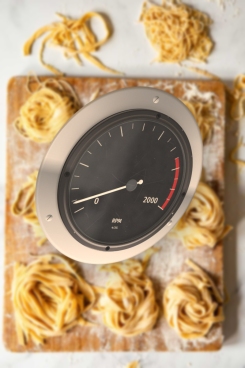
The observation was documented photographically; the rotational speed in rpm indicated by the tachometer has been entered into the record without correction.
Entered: 100 rpm
